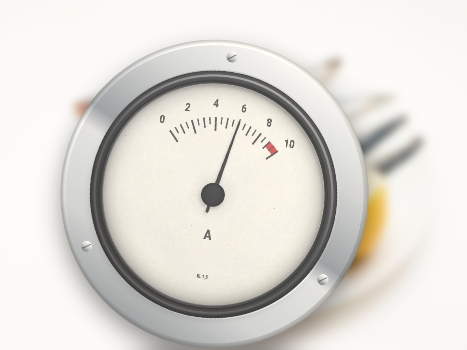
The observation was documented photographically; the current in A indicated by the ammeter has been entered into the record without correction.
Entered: 6 A
